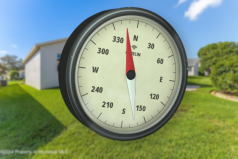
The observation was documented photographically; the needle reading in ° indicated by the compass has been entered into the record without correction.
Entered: 345 °
